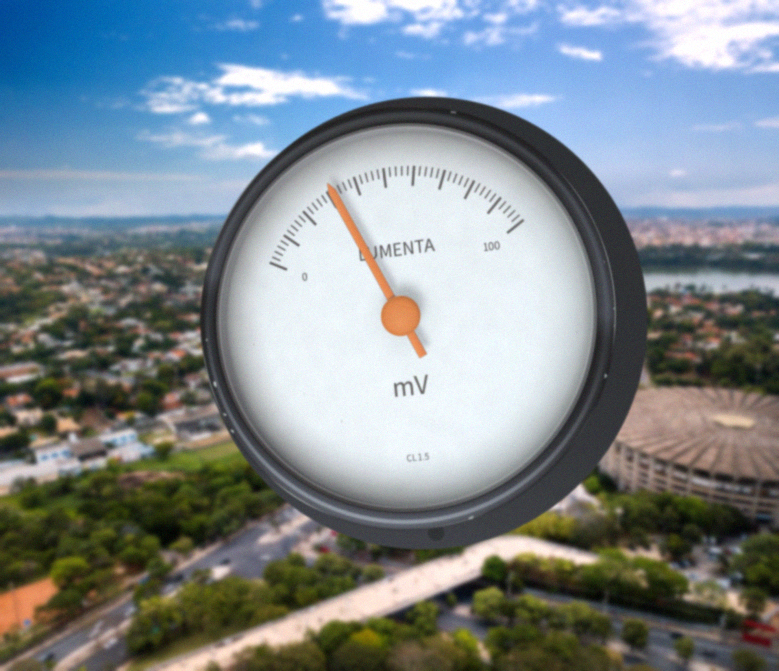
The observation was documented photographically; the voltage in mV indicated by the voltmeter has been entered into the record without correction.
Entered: 32 mV
